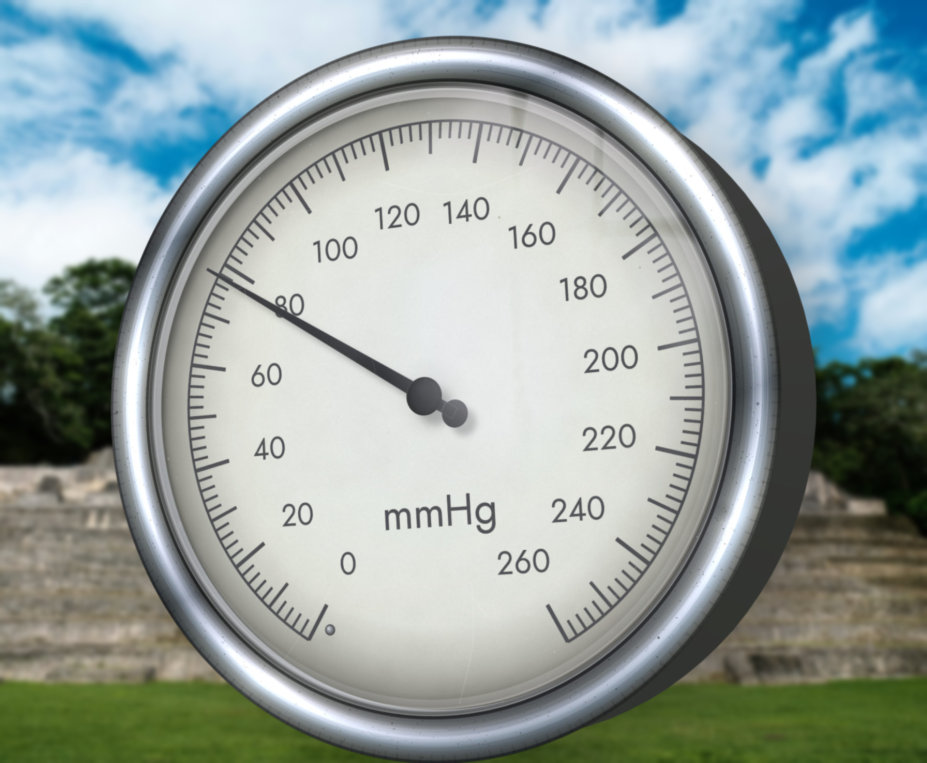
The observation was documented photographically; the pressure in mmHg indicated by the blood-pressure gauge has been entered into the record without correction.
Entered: 78 mmHg
